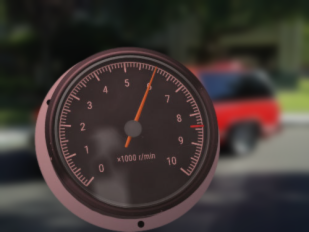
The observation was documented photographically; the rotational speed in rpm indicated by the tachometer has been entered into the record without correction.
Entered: 6000 rpm
